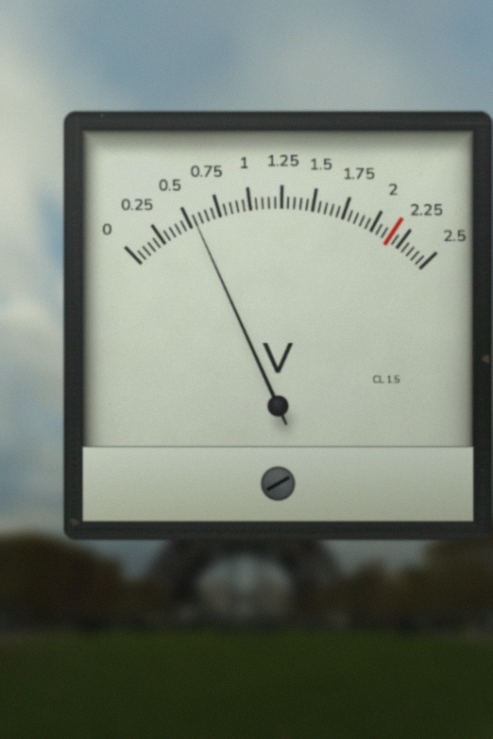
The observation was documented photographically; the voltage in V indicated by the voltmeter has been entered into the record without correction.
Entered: 0.55 V
